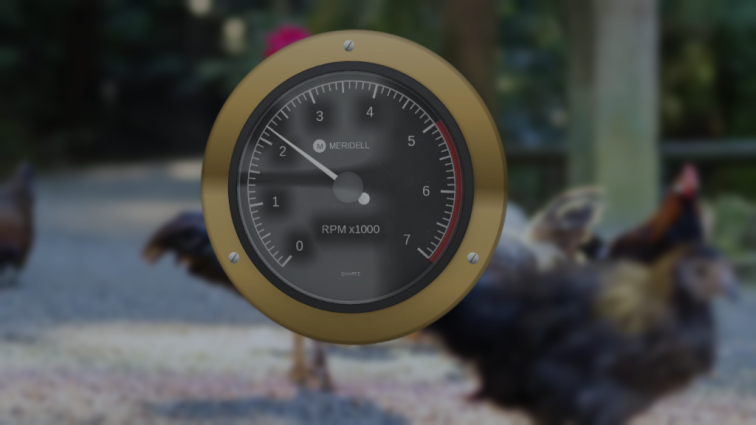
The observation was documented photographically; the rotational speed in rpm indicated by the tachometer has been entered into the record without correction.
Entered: 2200 rpm
